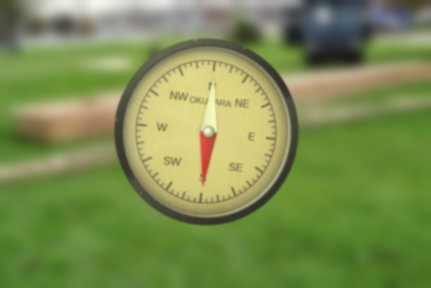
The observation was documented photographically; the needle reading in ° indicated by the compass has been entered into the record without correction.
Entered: 180 °
